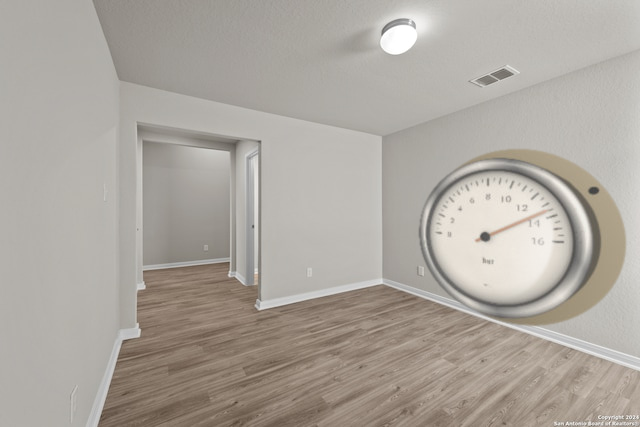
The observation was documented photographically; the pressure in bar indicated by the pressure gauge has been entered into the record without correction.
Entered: 13.5 bar
